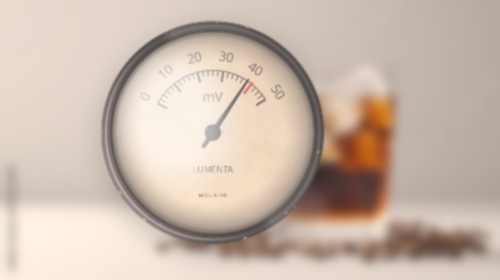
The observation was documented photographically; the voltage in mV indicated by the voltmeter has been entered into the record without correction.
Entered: 40 mV
